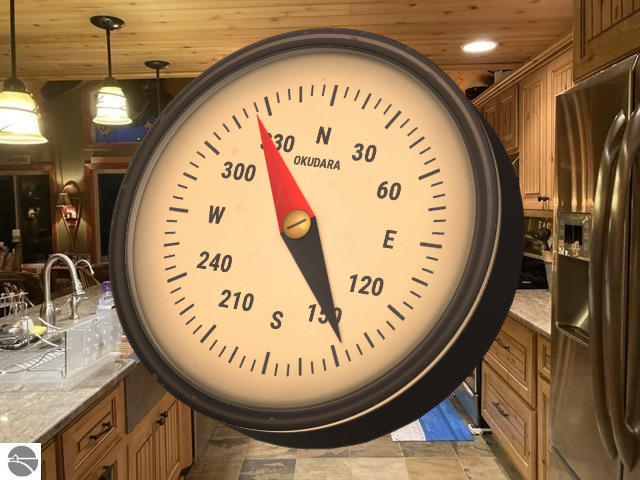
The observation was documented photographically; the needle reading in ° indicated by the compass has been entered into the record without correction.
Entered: 325 °
